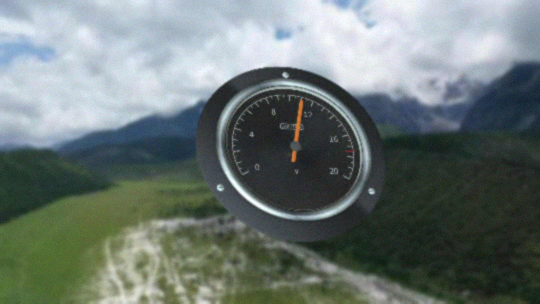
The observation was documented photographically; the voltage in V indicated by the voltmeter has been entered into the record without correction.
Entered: 11 V
